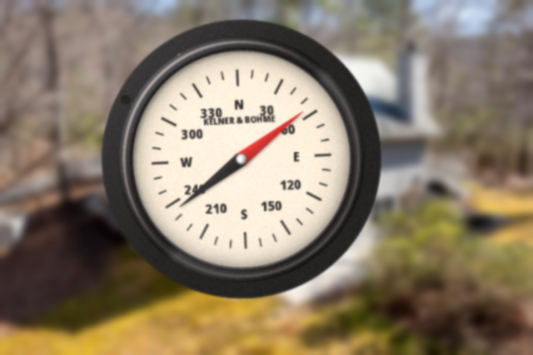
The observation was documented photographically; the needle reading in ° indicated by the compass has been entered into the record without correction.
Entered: 55 °
